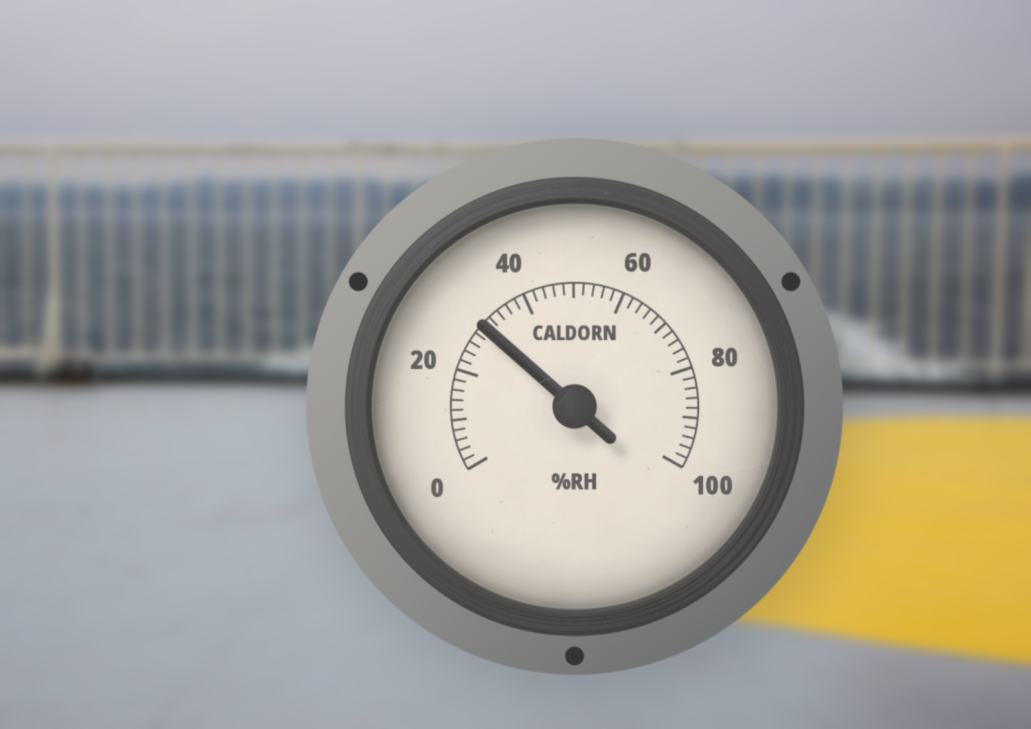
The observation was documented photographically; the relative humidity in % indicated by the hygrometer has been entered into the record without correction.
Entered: 30 %
